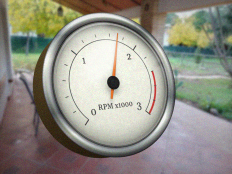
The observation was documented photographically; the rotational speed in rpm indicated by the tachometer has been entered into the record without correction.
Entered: 1700 rpm
